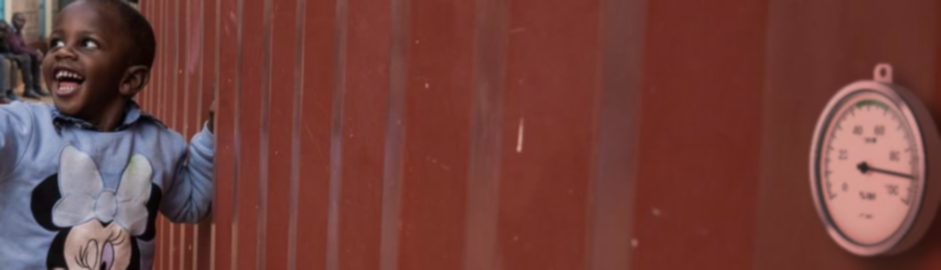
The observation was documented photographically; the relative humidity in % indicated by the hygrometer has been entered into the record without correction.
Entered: 90 %
